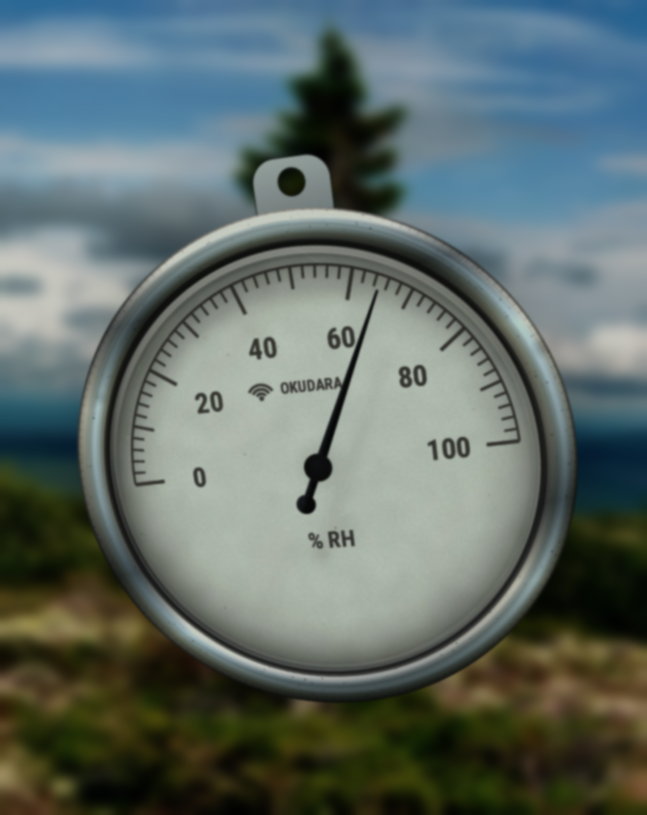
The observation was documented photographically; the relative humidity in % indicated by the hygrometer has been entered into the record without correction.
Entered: 65 %
